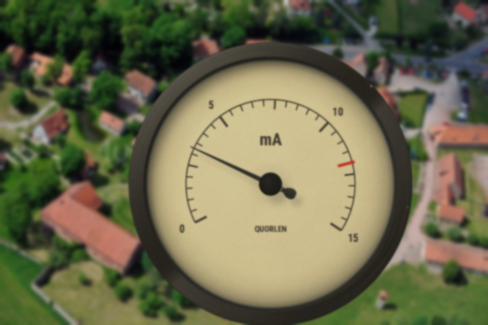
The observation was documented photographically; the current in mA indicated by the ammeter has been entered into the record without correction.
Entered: 3.25 mA
